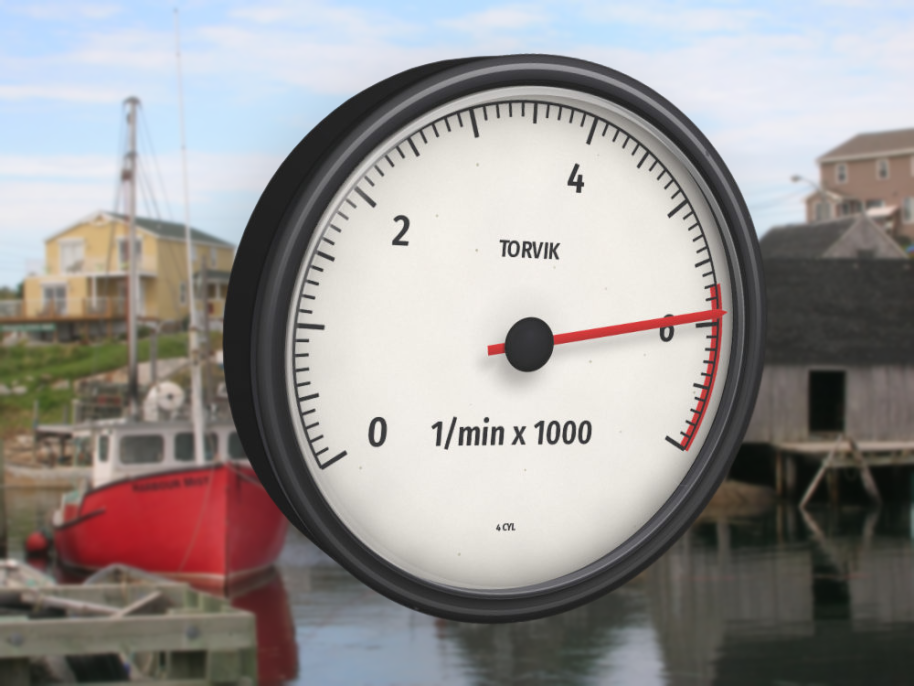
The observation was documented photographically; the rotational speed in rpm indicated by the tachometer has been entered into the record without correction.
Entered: 5900 rpm
